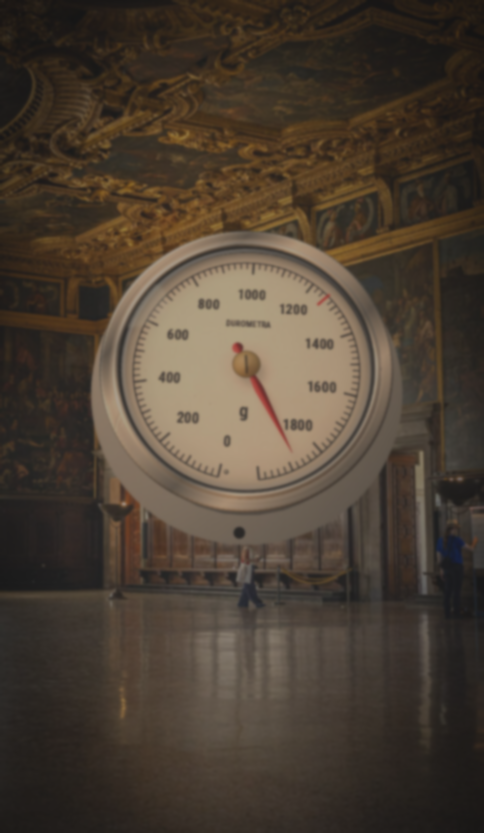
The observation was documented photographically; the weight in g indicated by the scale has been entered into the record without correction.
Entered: 1880 g
